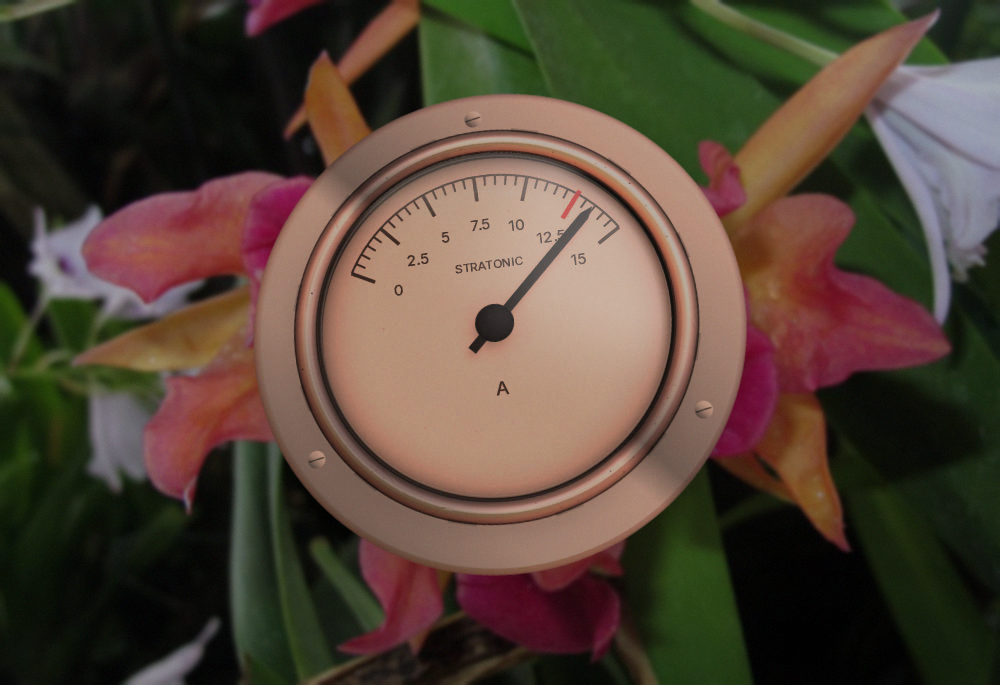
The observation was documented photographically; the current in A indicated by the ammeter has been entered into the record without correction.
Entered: 13.5 A
